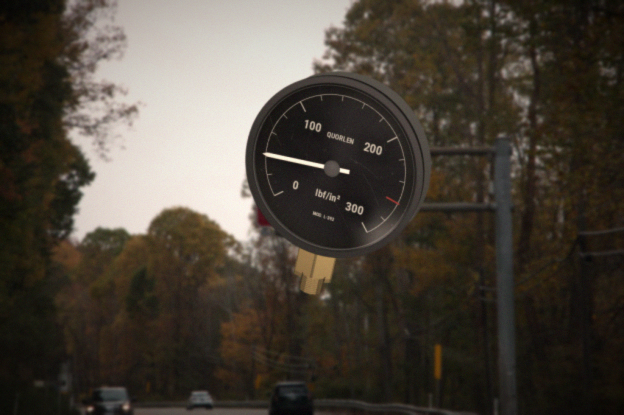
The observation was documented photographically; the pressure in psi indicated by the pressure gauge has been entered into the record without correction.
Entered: 40 psi
